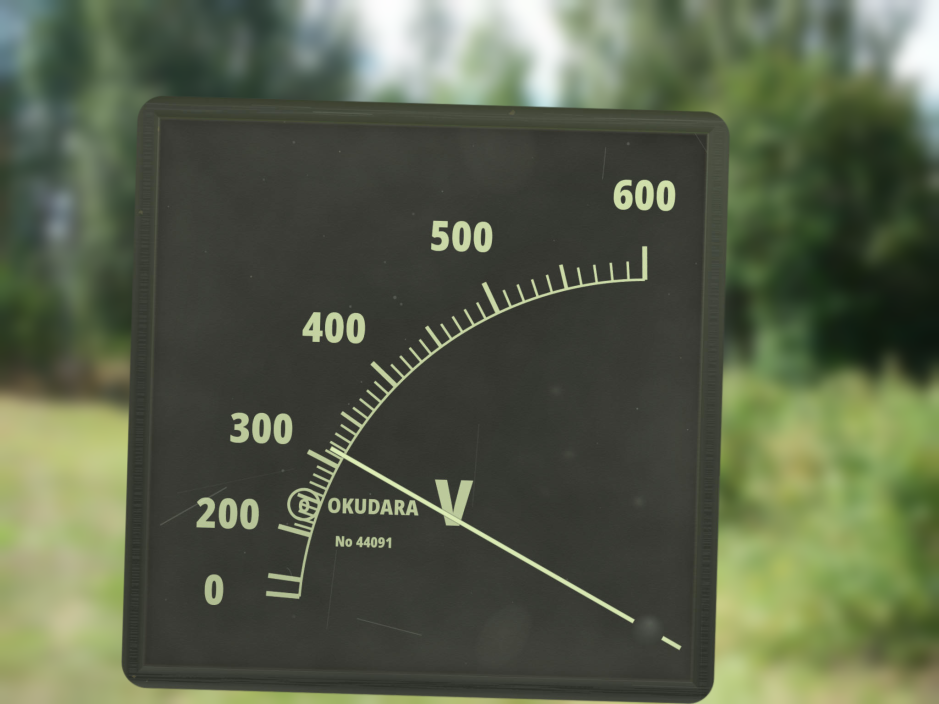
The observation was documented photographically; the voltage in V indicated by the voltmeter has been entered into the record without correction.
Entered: 315 V
